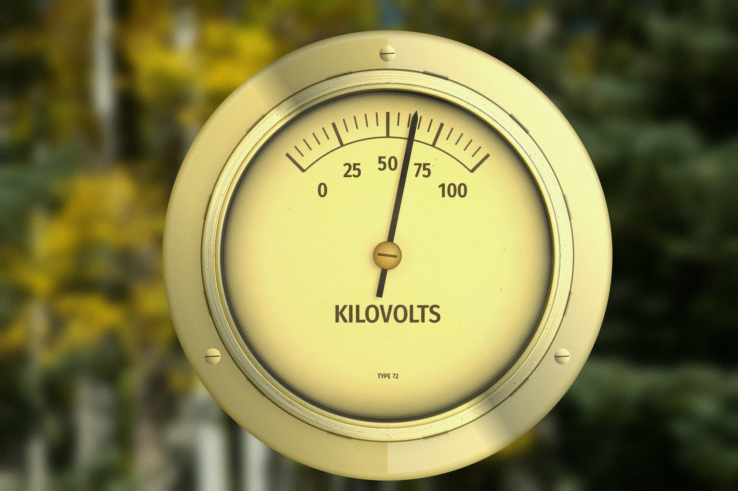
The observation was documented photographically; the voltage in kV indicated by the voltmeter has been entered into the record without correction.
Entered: 62.5 kV
